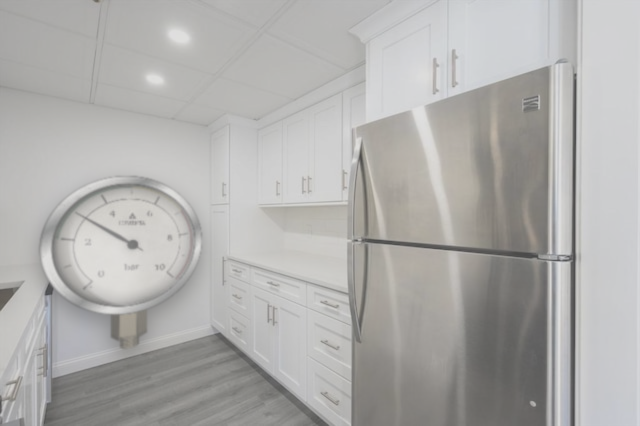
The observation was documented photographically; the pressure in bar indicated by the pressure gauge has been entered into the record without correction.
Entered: 3 bar
